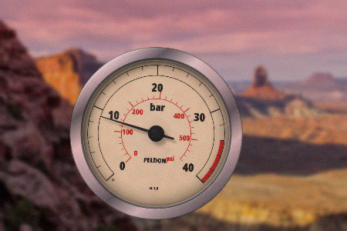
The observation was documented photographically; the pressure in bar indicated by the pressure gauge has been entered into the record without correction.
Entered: 9 bar
